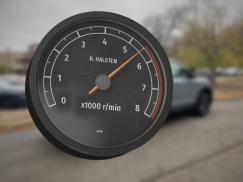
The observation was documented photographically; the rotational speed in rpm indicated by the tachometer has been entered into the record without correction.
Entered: 5500 rpm
